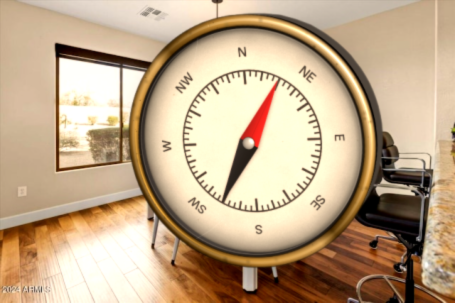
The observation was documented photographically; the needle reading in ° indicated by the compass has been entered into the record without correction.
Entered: 30 °
